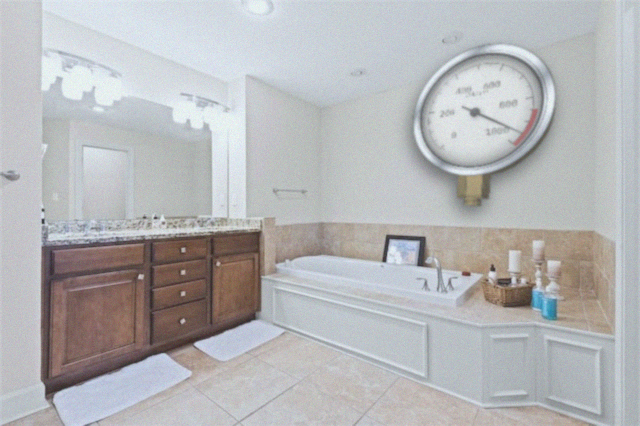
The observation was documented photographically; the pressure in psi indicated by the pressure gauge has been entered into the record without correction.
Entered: 950 psi
